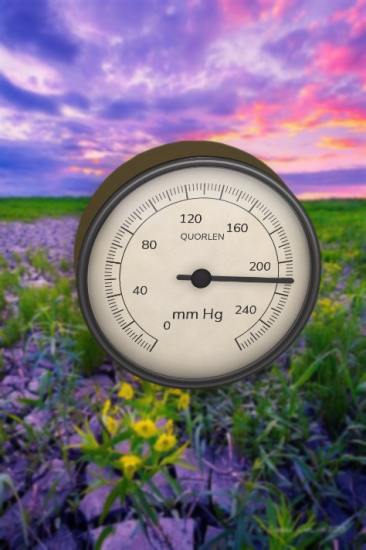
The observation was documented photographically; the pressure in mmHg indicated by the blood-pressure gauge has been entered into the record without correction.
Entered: 210 mmHg
